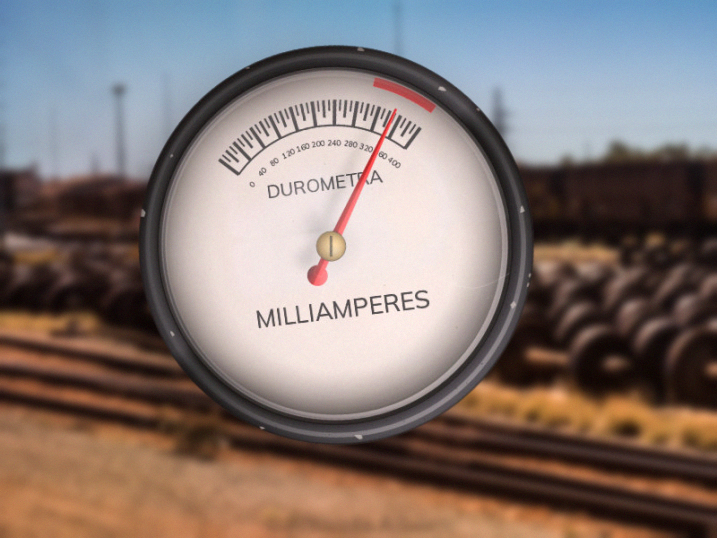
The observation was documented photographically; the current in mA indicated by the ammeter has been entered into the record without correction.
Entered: 350 mA
